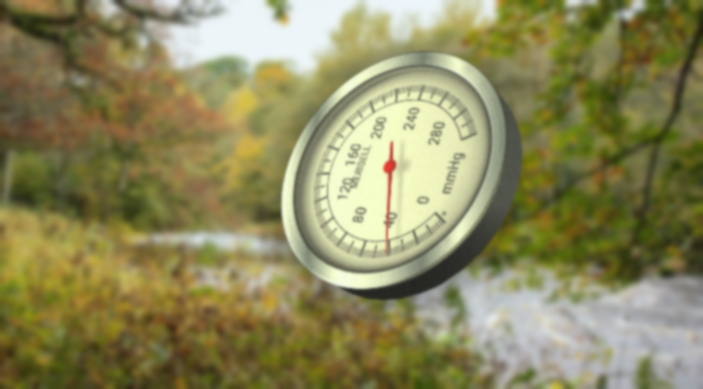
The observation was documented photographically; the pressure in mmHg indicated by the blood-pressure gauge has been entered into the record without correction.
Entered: 40 mmHg
